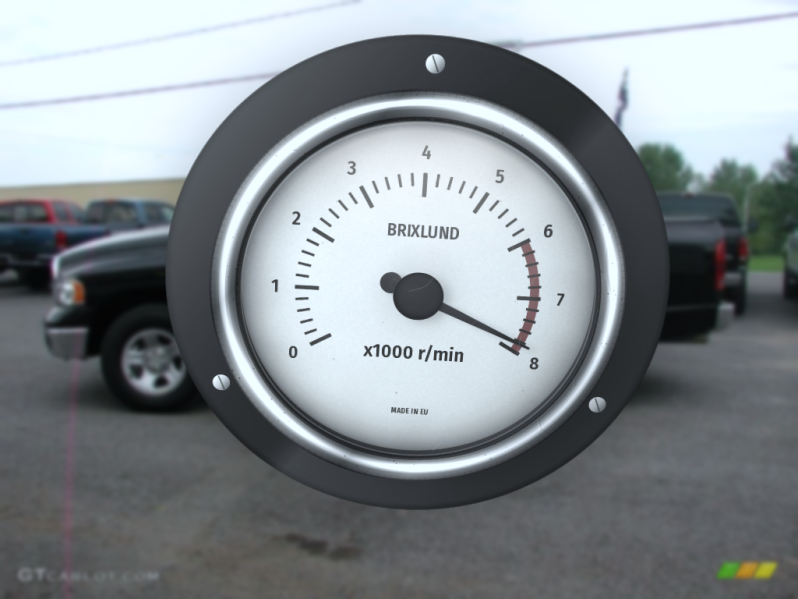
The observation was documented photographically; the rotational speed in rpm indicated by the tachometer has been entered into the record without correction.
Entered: 7800 rpm
